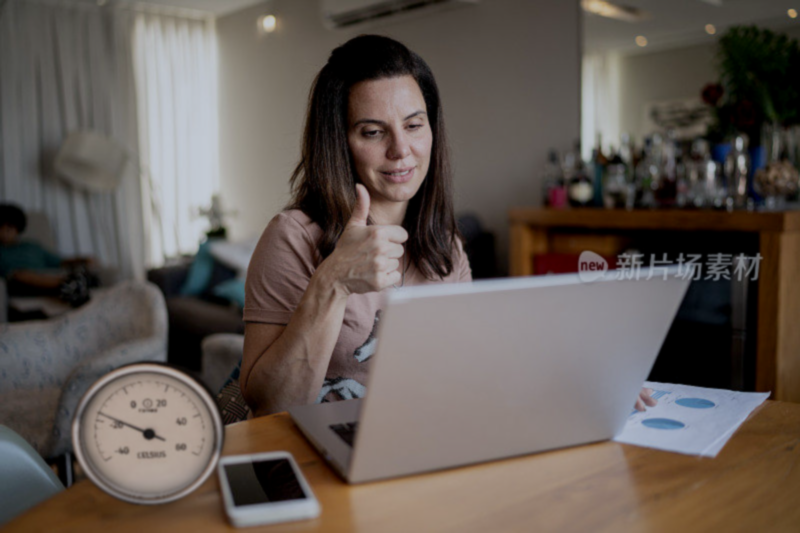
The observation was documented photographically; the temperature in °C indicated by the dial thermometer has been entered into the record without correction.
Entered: -16 °C
